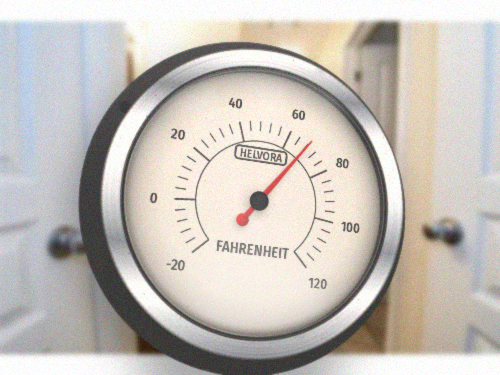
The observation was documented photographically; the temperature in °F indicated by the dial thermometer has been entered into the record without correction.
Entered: 68 °F
